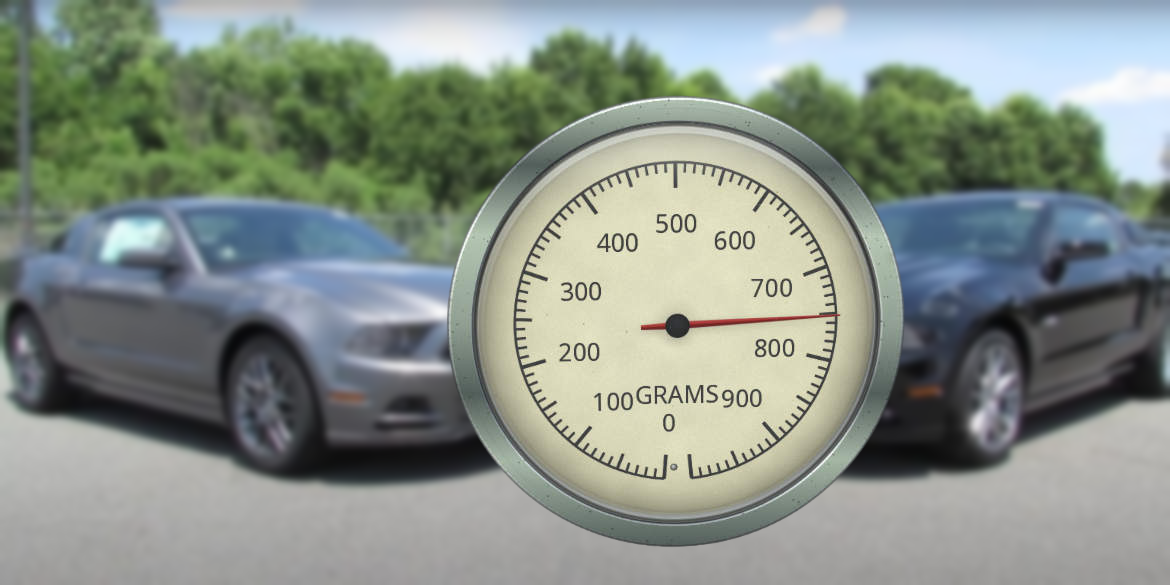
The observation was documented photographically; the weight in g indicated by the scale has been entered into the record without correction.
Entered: 750 g
